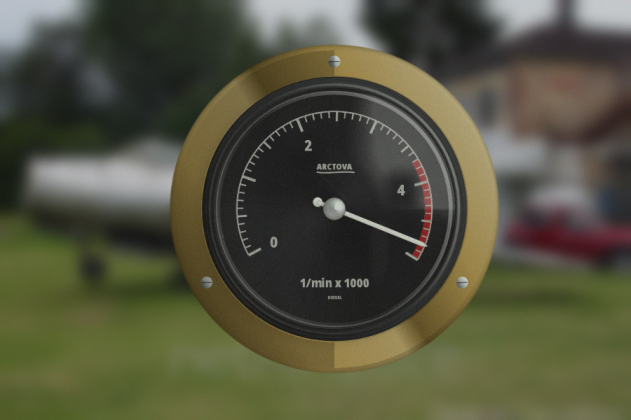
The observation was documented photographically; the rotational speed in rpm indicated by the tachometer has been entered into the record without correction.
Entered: 4800 rpm
